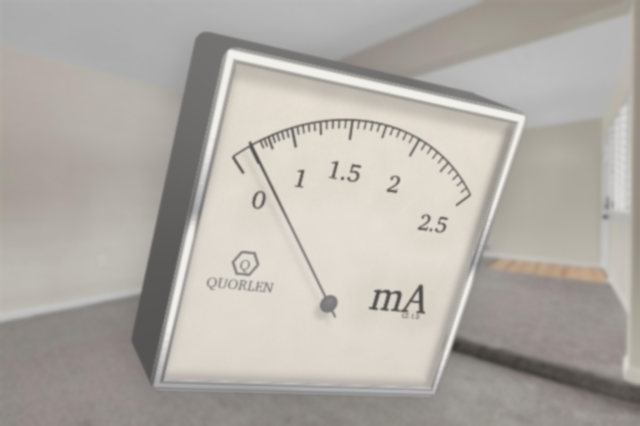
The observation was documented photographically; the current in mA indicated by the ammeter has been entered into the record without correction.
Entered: 0.5 mA
